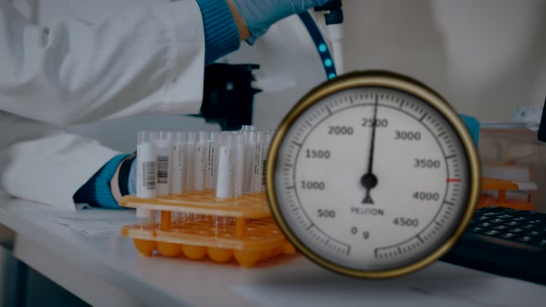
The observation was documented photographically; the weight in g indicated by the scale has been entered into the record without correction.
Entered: 2500 g
